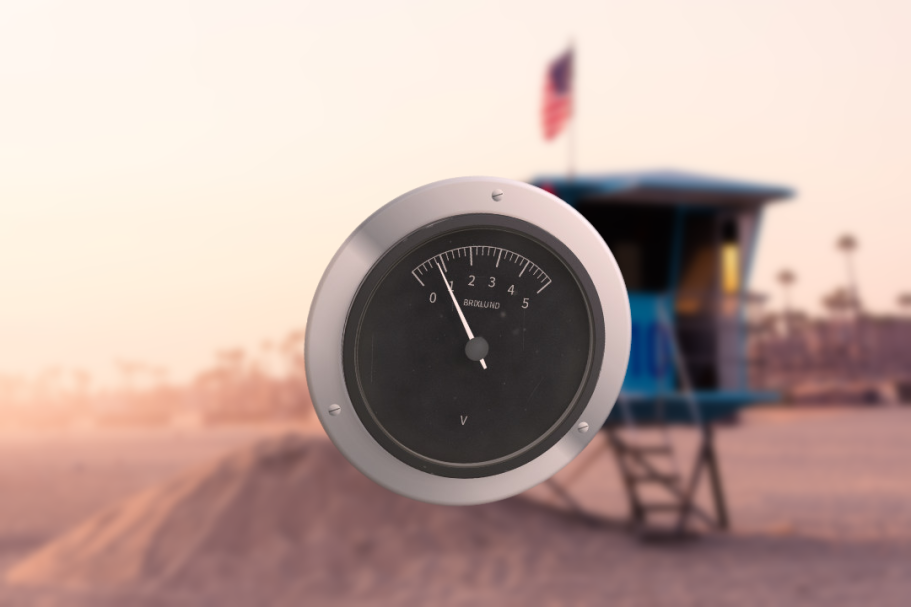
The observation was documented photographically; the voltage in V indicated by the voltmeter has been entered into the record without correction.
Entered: 0.8 V
